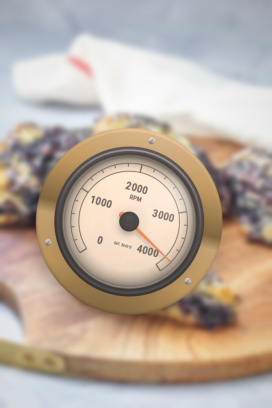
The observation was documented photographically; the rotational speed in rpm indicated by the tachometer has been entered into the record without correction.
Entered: 3800 rpm
